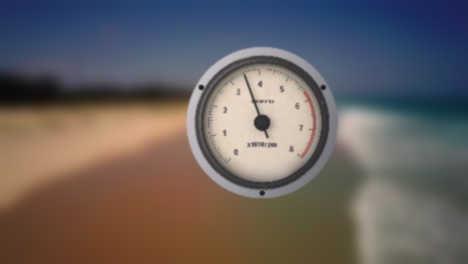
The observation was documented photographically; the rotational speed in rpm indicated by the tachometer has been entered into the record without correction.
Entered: 3500 rpm
